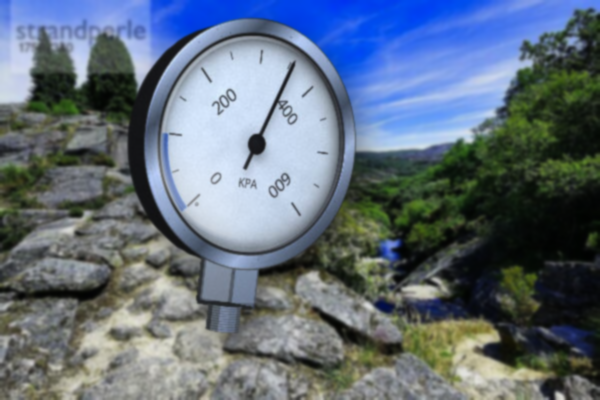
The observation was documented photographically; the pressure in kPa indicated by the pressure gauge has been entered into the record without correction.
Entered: 350 kPa
